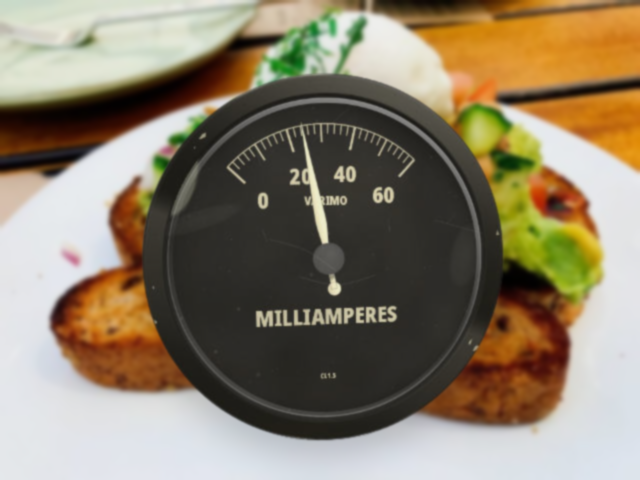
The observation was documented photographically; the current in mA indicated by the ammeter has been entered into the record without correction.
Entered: 24 mA
